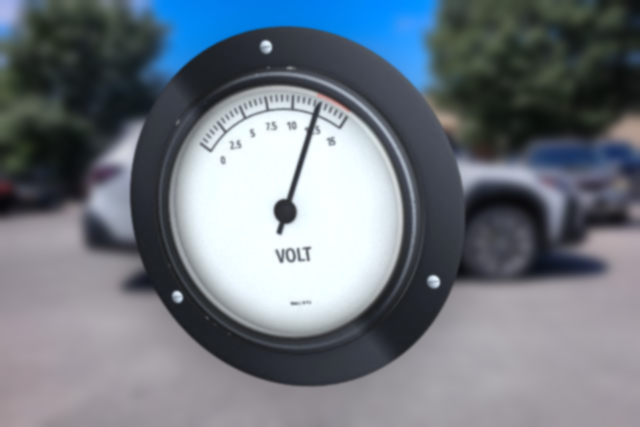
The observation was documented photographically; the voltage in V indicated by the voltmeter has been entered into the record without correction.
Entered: 12.5 V
